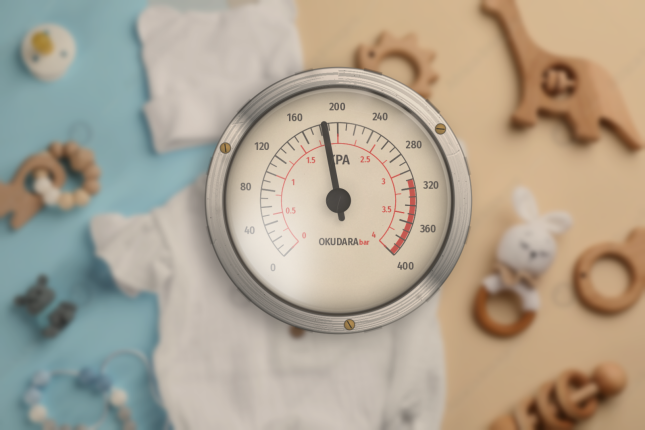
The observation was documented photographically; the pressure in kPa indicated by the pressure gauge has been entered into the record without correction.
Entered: 185 kPa
